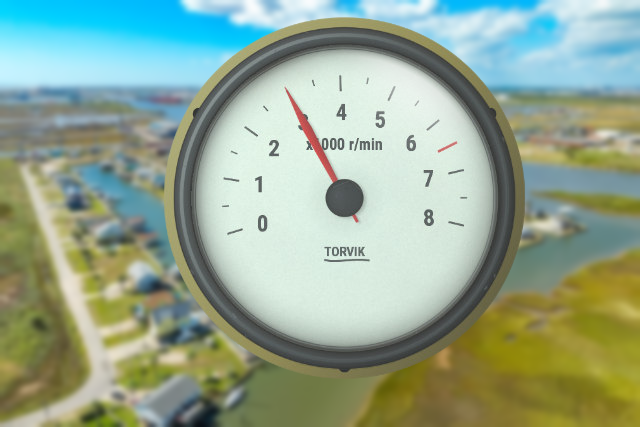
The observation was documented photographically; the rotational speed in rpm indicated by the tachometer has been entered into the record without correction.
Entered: 3000 rpm
